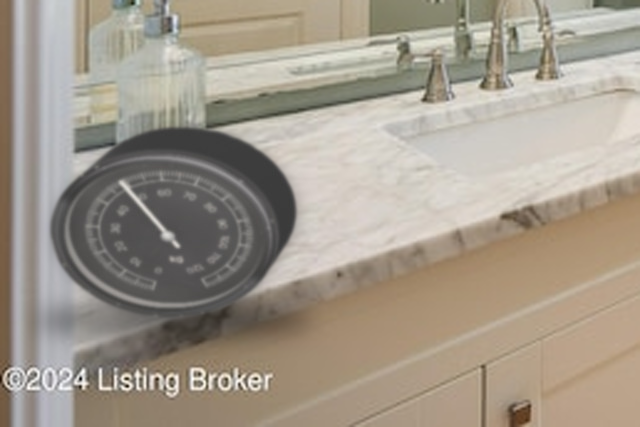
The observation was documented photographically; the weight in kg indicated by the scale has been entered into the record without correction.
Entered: 50 kg
